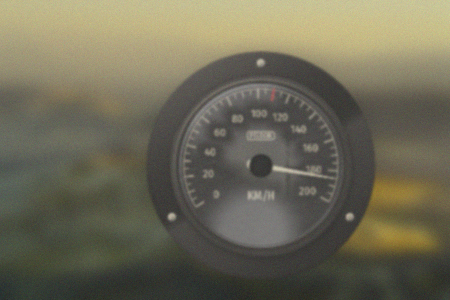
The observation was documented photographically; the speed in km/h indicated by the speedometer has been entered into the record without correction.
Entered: 185 km/h
